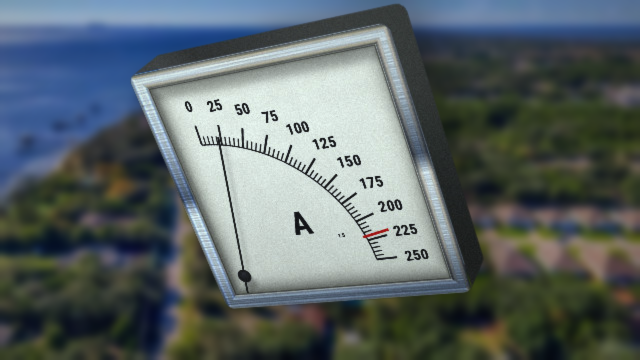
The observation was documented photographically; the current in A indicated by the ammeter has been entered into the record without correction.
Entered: 25 A
